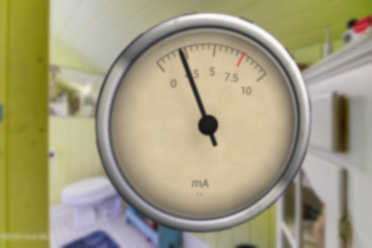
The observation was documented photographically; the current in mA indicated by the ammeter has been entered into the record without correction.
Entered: 2 mA
